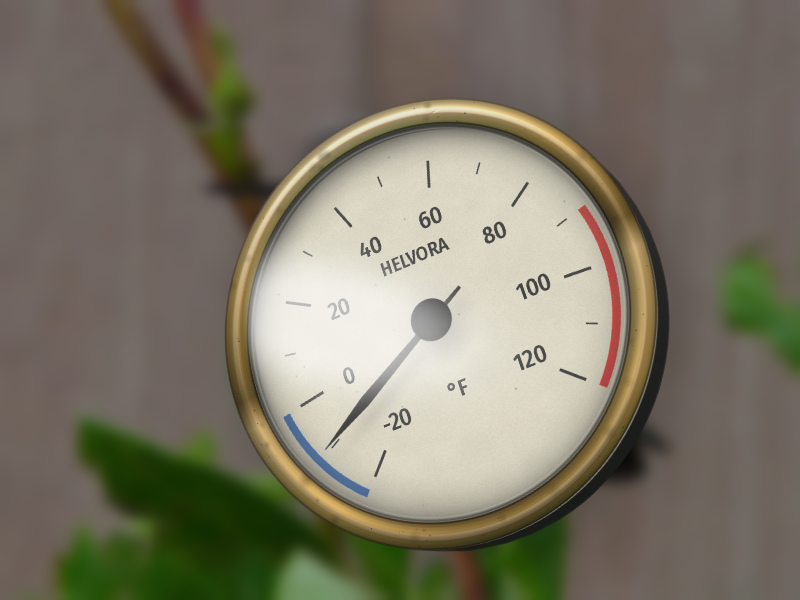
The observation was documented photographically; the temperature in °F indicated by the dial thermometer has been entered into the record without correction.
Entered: -10 °F
